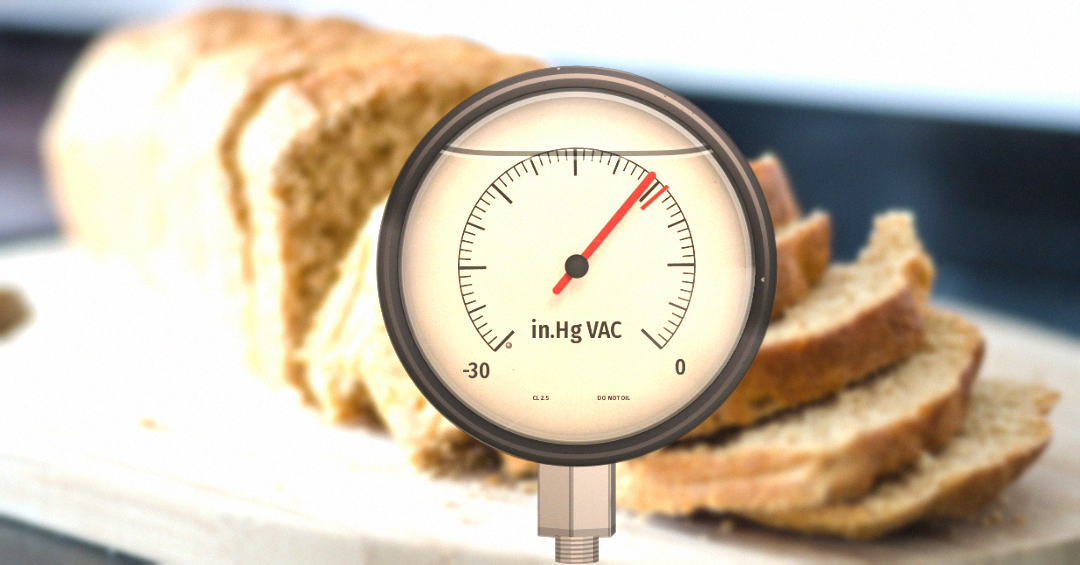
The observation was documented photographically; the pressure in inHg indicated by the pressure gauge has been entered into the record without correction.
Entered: -10.5 inHg
